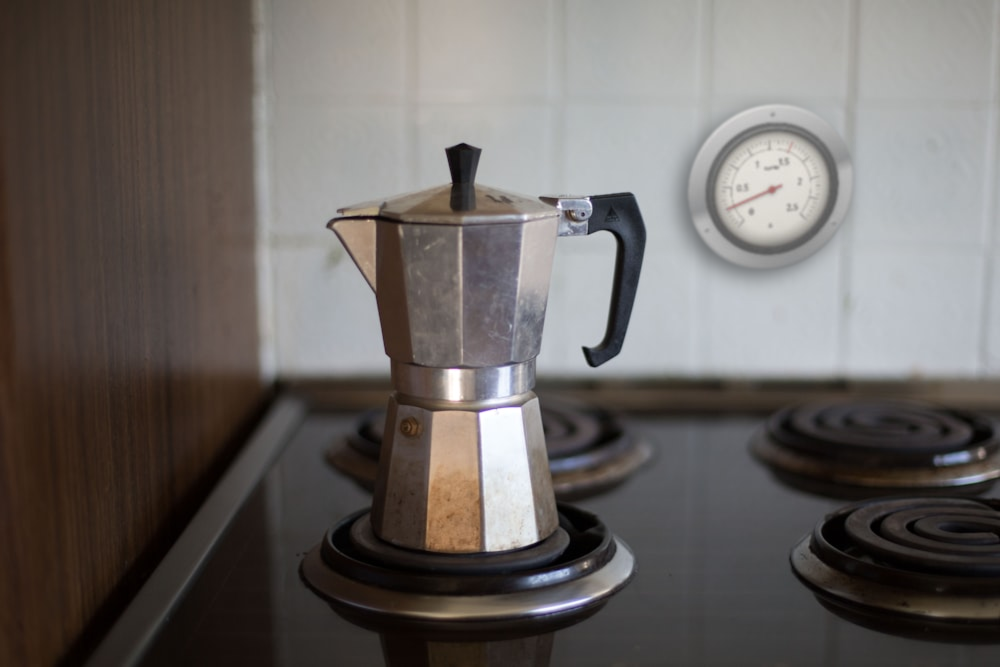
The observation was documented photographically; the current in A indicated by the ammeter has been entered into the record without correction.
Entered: 0.25 A
